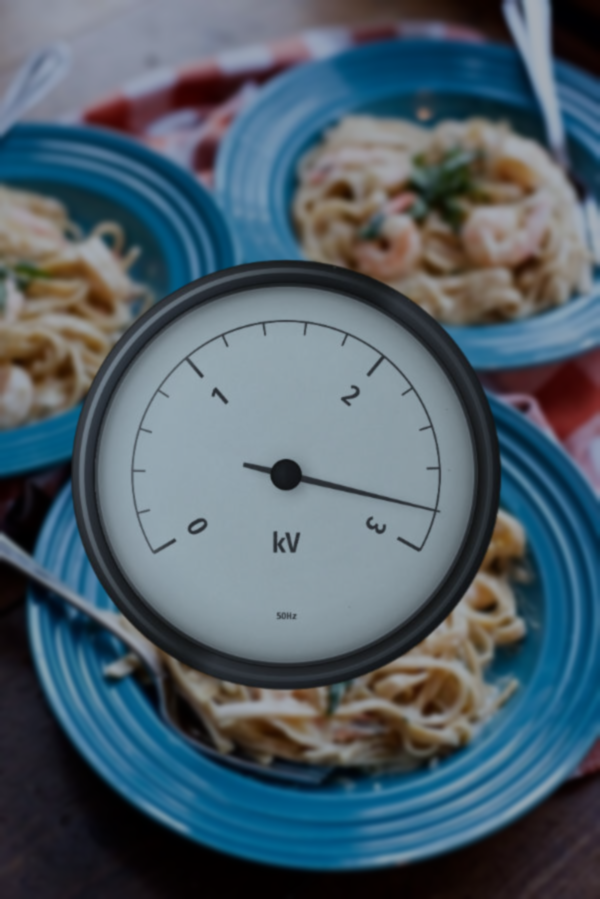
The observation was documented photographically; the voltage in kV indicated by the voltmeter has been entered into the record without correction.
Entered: 2.8 kV
